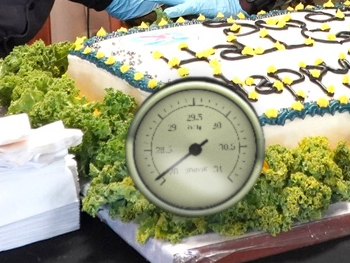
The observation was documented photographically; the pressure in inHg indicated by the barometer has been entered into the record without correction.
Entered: 28.1 inHg
